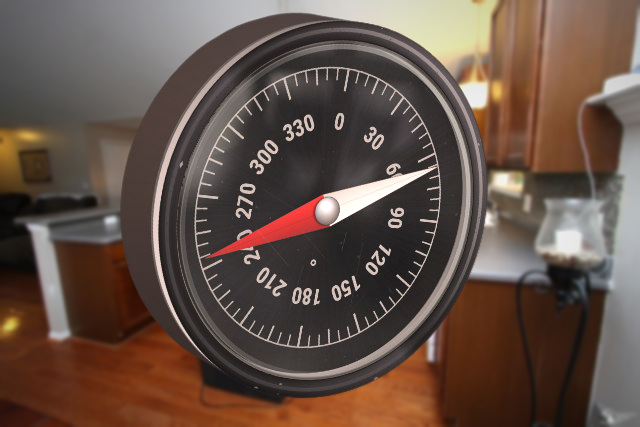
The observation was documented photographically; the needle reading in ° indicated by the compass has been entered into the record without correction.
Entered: 245 °
